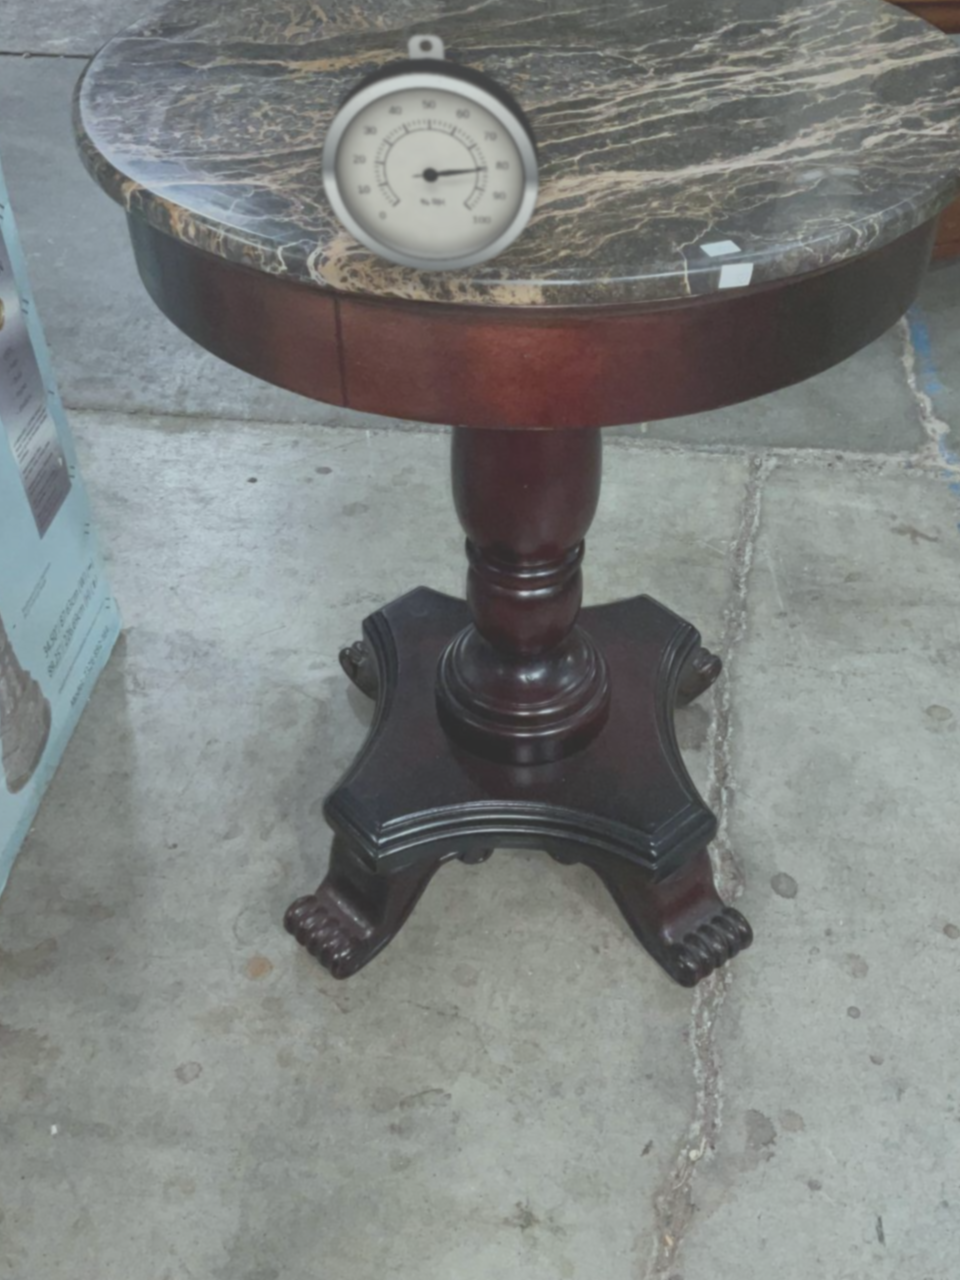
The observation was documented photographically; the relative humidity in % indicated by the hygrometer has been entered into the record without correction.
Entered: 80 %
